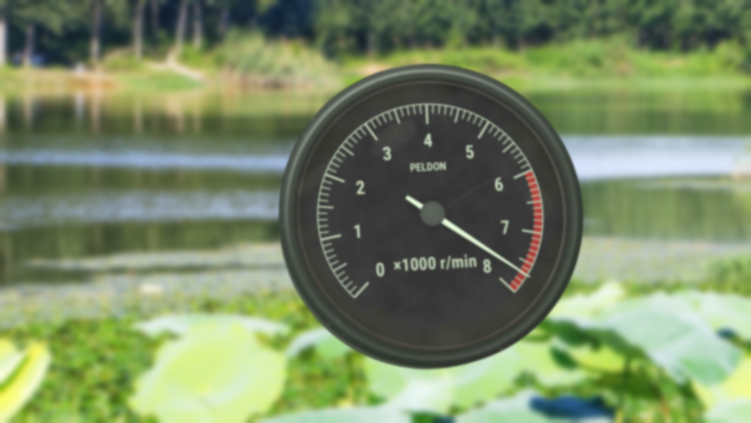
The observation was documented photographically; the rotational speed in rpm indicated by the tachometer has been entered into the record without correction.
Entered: 7700 rpm
